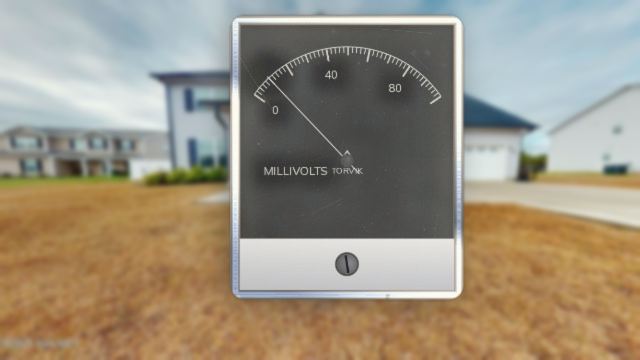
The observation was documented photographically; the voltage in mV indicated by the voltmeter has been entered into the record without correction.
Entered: 10 mV
